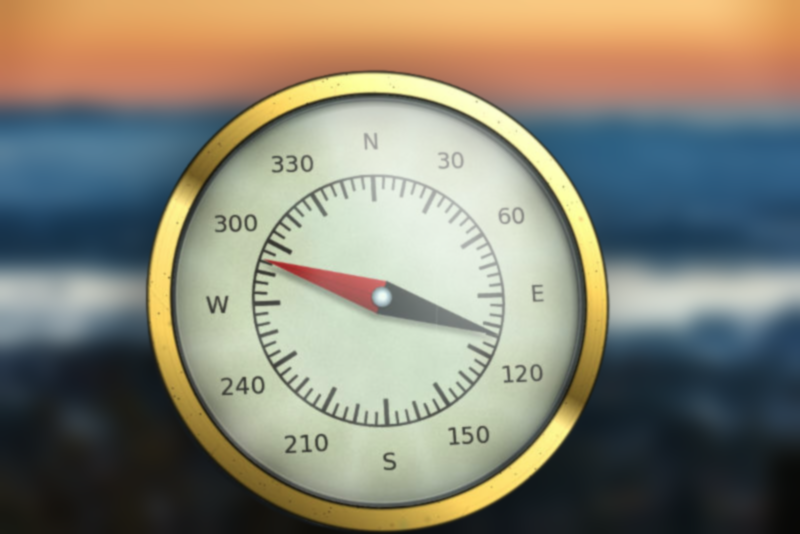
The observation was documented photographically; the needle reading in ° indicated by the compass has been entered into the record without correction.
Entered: 290 °
